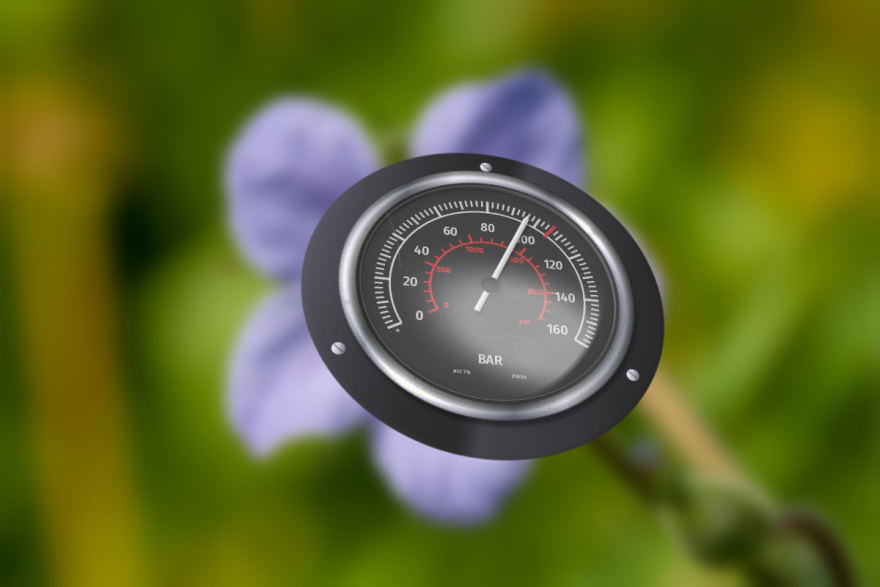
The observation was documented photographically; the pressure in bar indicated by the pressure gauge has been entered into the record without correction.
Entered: 96 bar
